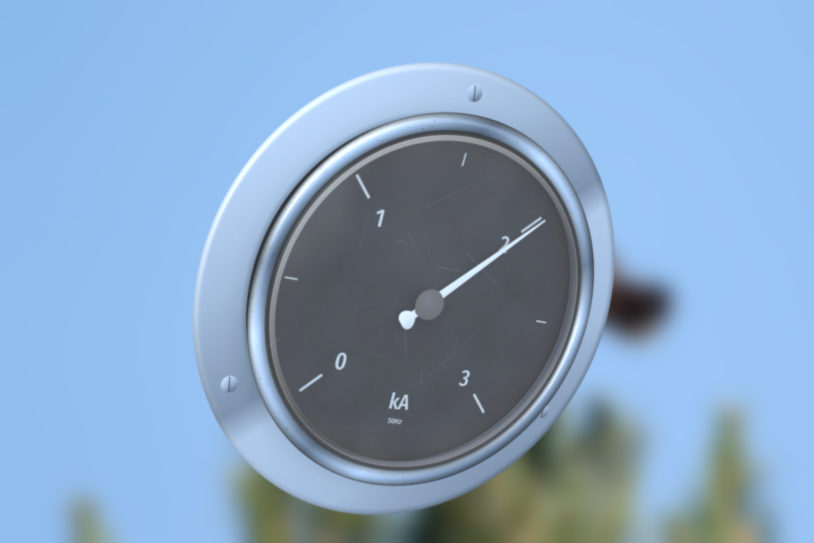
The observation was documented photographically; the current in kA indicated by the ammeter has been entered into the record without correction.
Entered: 2 kA
